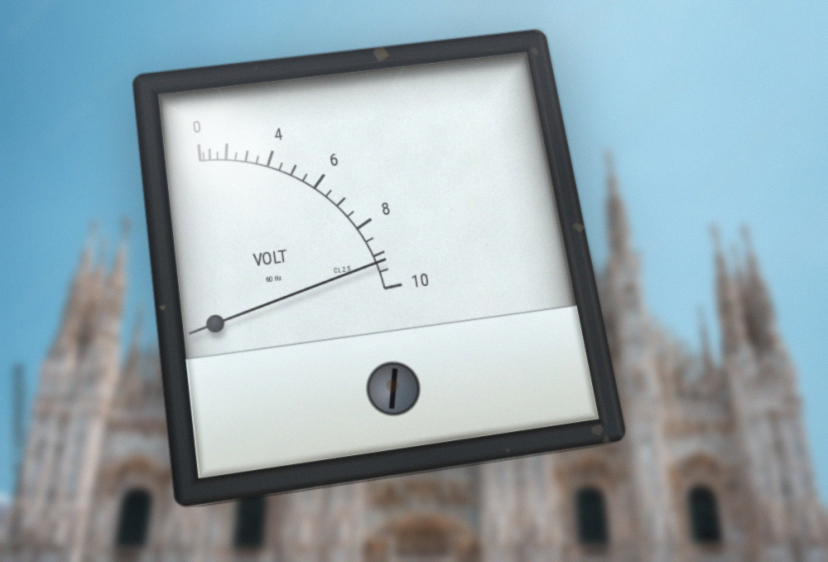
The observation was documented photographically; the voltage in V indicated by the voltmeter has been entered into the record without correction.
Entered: 9.25 V
